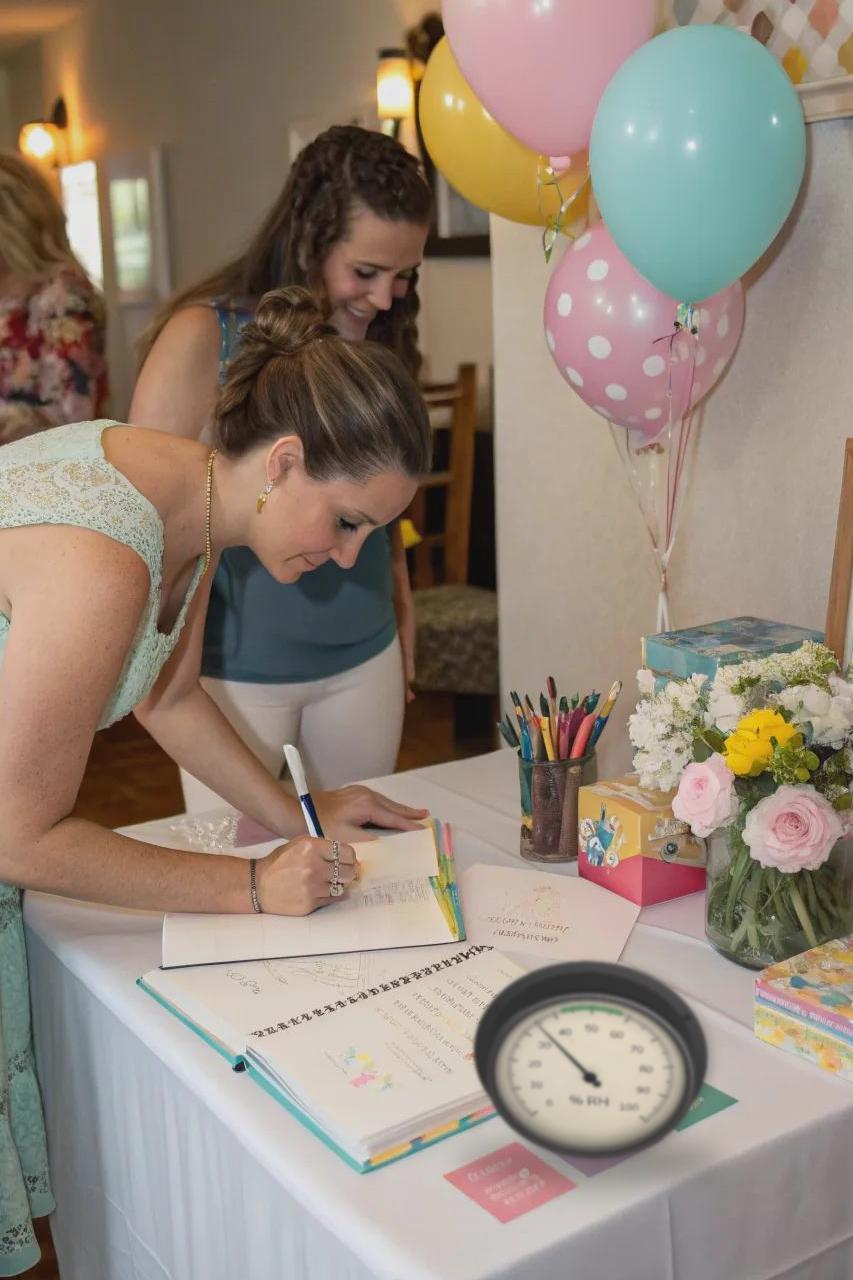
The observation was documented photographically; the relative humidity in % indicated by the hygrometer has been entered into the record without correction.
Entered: 35 %
